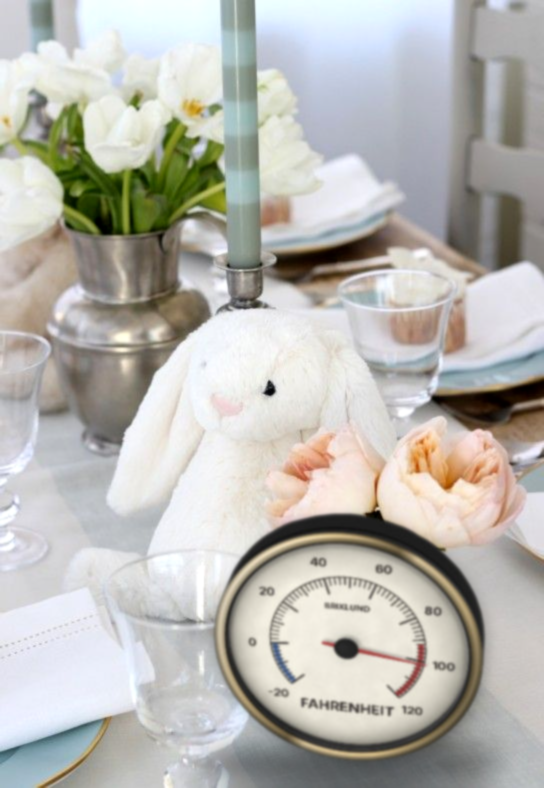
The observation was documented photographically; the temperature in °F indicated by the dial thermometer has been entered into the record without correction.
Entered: 100 °F
